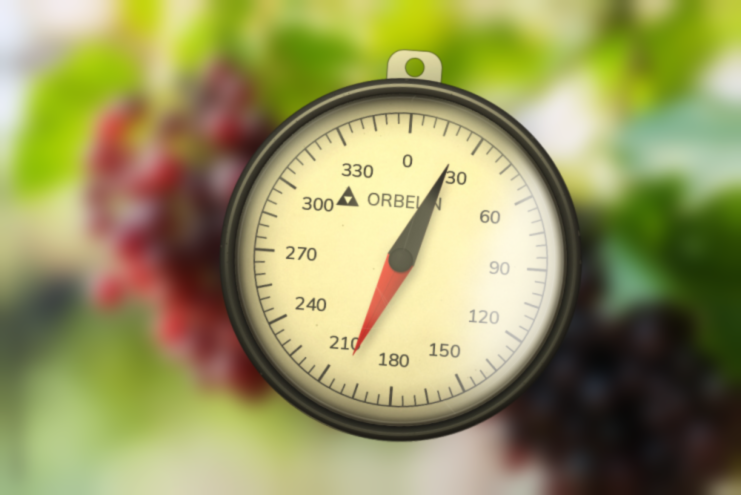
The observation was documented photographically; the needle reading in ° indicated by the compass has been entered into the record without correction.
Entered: 202.5 °
